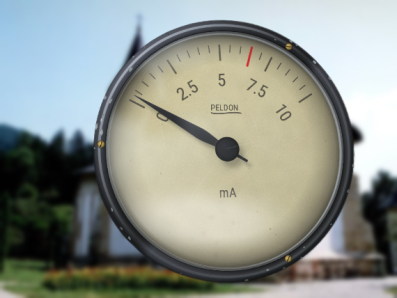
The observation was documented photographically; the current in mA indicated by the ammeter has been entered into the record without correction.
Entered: 0.25 mA
